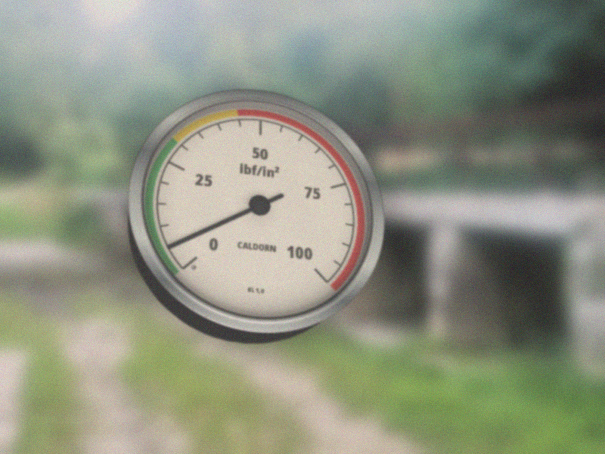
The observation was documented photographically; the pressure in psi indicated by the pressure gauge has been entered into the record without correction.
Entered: 5 psi
